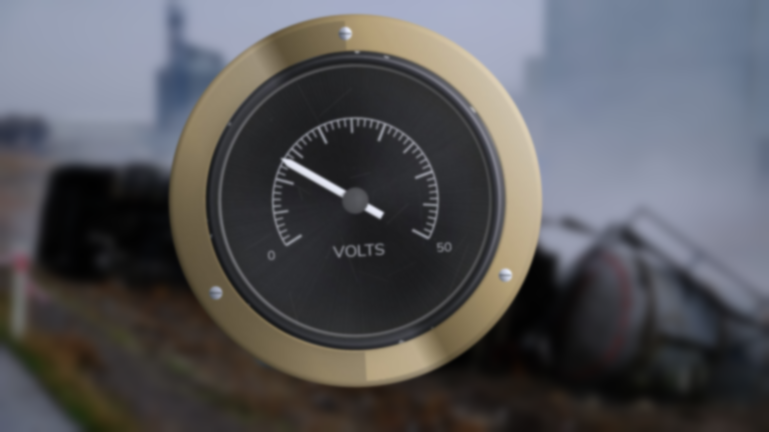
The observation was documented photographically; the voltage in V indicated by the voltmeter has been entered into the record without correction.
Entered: 13 V
